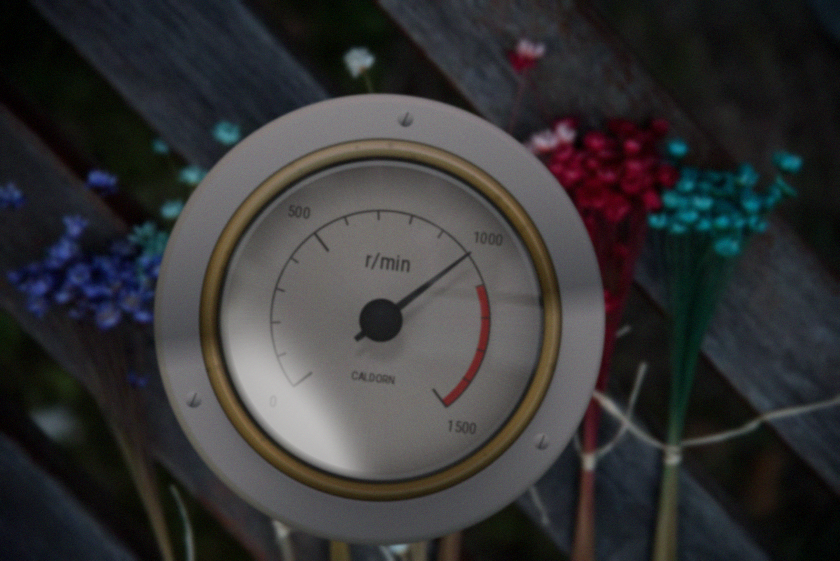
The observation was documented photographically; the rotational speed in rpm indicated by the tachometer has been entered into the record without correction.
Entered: 1000 rpm
